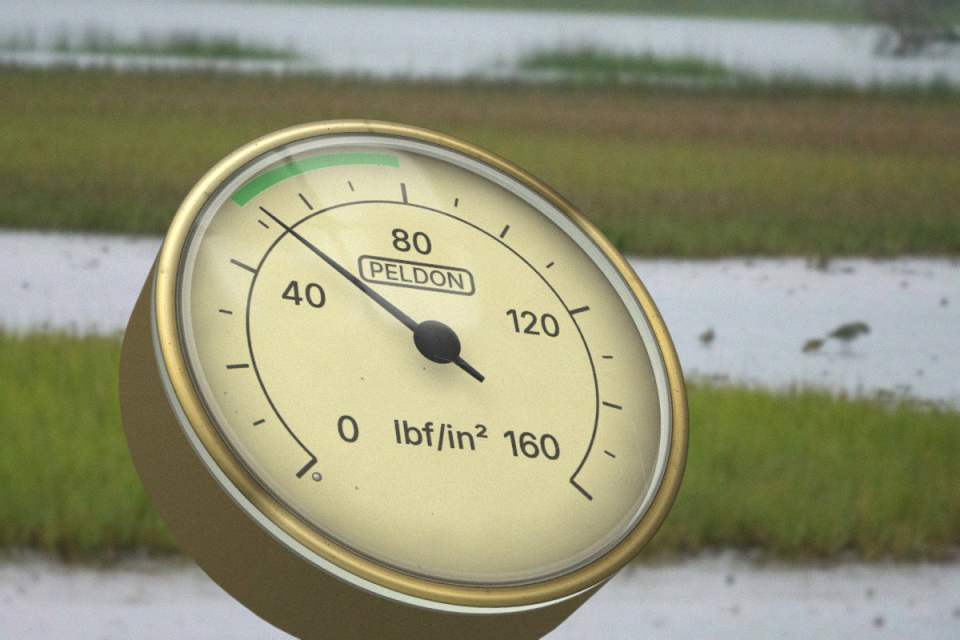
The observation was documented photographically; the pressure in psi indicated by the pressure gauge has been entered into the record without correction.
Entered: 50 psi
